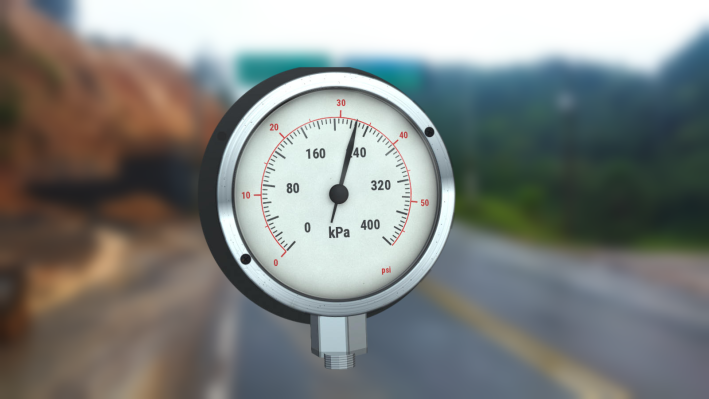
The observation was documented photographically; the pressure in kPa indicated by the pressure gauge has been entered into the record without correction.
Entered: 225 kPa
